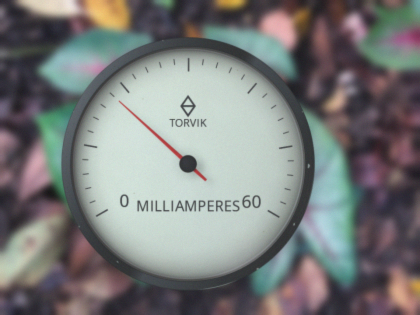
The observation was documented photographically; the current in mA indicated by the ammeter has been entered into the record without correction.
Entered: 18 mA
